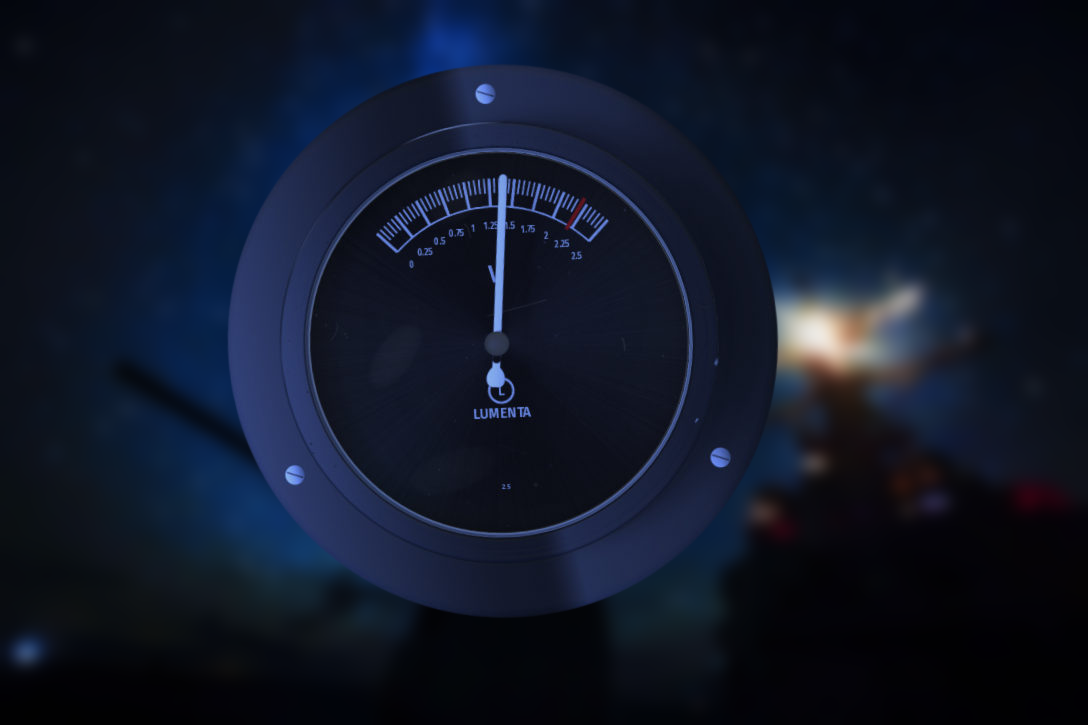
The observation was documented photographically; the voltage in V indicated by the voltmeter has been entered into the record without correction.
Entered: 1.4 V
